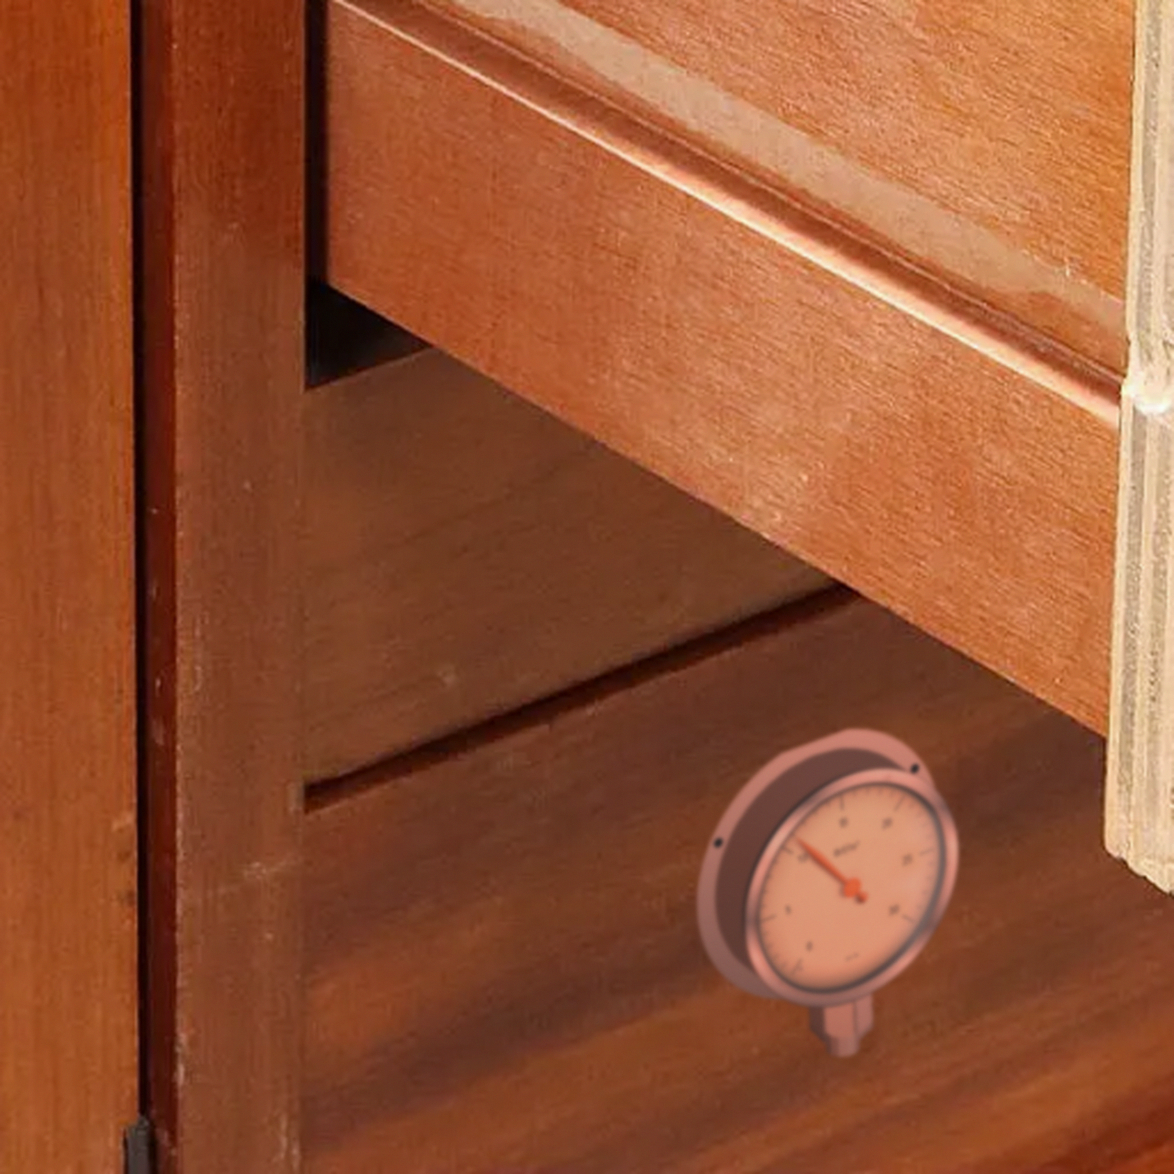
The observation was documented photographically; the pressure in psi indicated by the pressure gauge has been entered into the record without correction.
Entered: 11 psi
